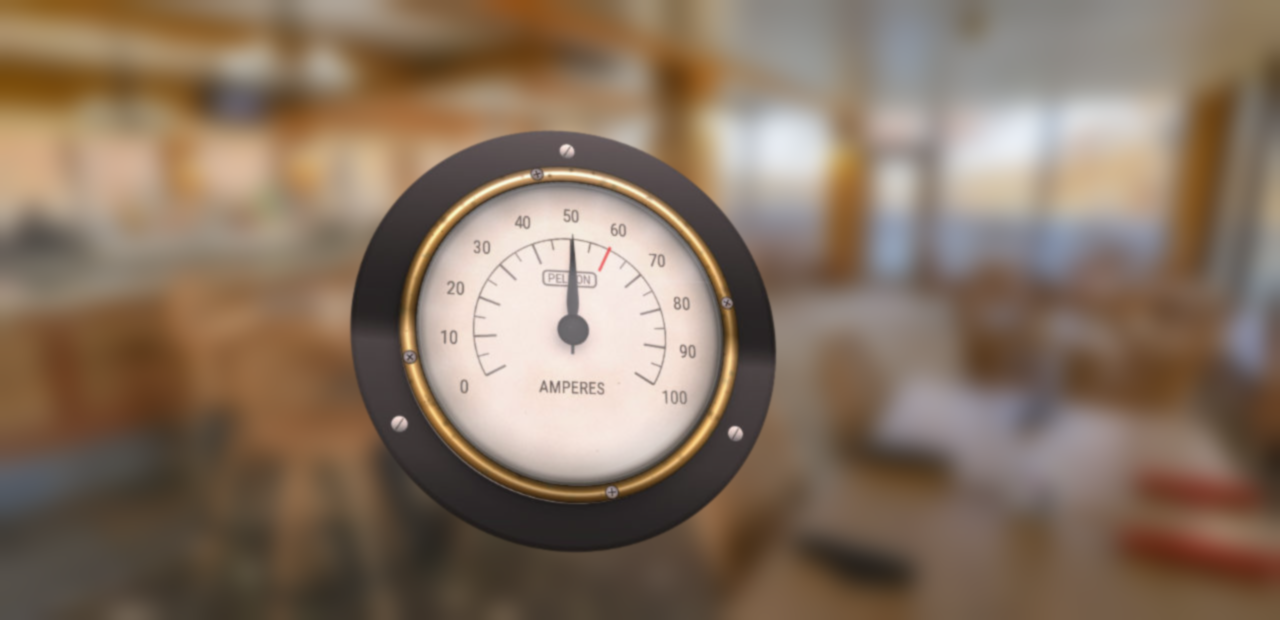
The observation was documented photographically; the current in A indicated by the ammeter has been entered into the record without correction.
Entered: 50 A
